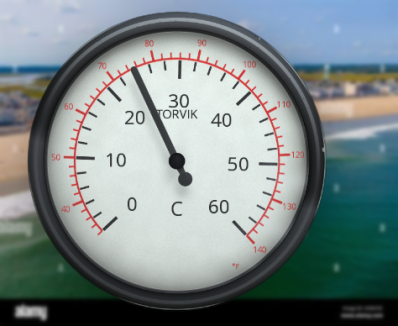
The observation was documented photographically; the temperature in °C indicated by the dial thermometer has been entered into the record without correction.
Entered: 24 °C
